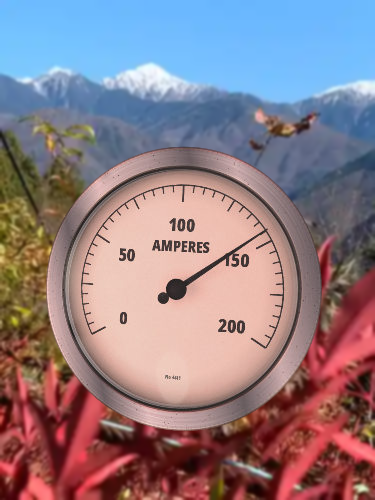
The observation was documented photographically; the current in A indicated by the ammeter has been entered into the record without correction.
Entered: 145 A
